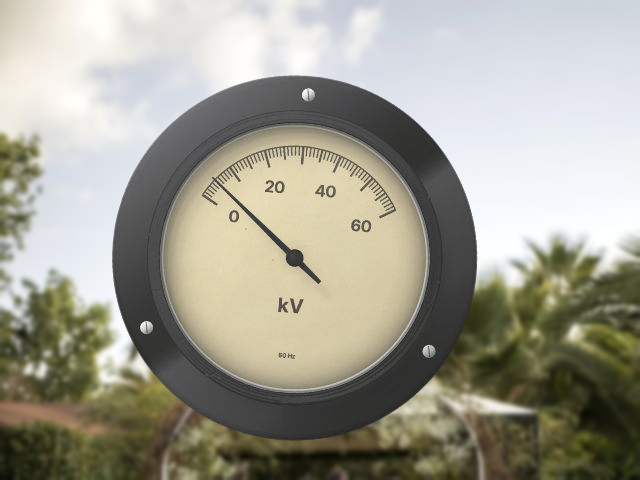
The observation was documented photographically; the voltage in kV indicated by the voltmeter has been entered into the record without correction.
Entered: 5 kV
